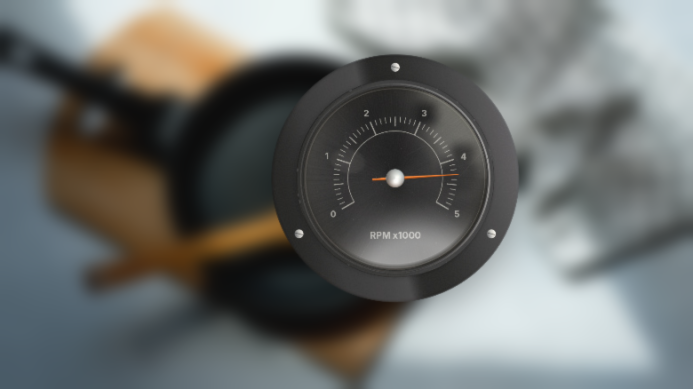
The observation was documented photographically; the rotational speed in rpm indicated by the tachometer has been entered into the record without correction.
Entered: 4300 rpm
